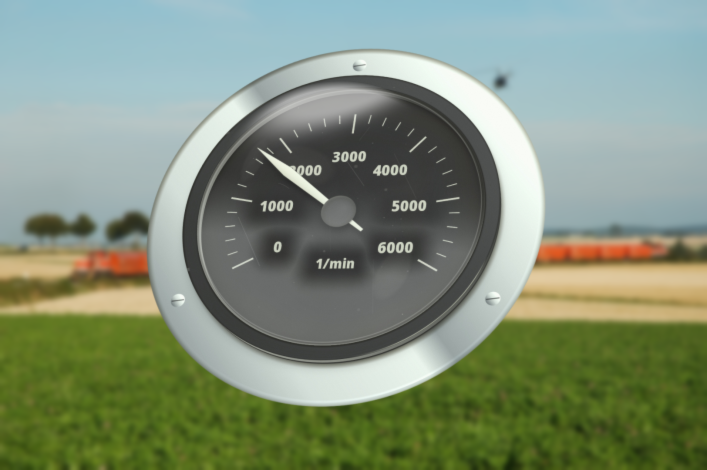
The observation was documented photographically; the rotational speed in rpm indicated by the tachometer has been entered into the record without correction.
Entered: 1700 rpm
